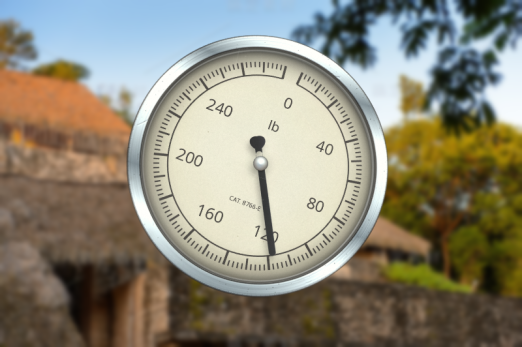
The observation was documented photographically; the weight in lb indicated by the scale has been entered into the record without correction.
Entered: 118 lb
